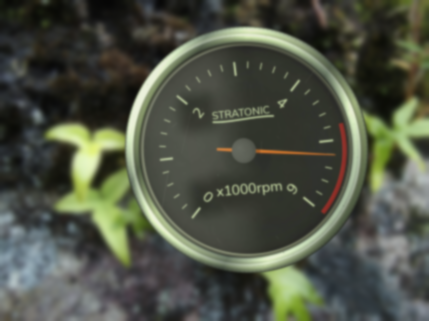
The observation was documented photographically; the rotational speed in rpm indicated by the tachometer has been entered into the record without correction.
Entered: 5200 rpm
